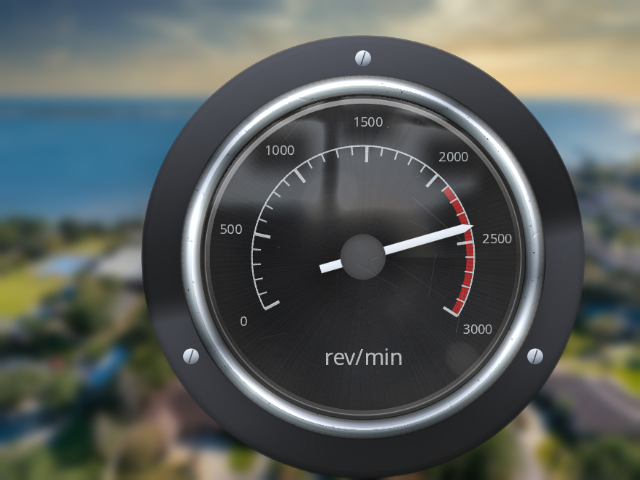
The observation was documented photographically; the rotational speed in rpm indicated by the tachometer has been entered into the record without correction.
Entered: 2400 rpm
